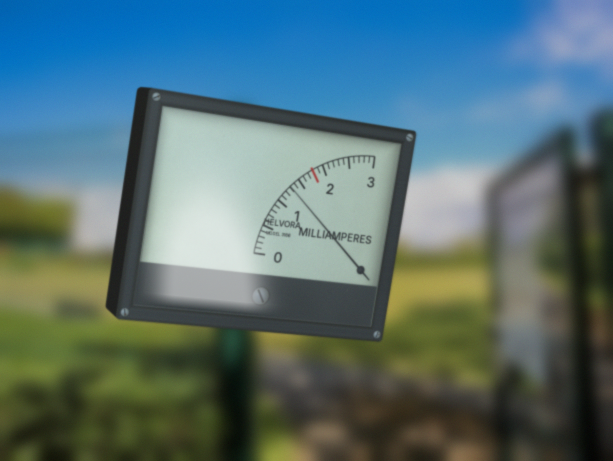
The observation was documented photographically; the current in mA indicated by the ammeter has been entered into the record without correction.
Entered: 1.3 mA
